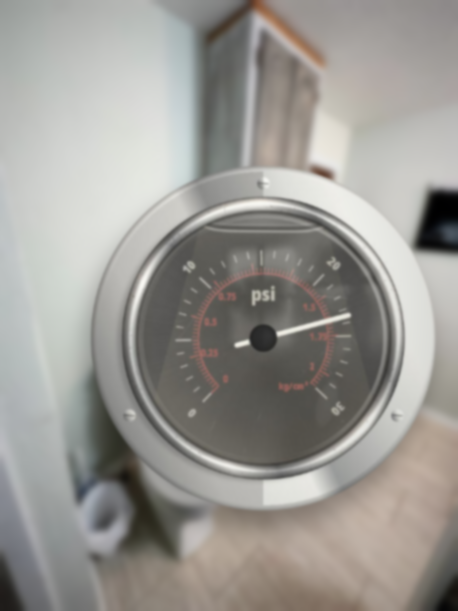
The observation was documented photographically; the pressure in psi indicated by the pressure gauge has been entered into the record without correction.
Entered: 23.5 psi
